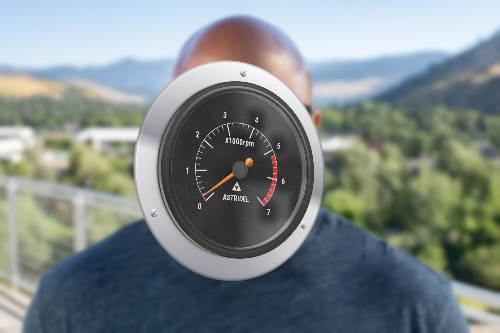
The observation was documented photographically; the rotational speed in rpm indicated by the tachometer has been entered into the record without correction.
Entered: 200 rpm
